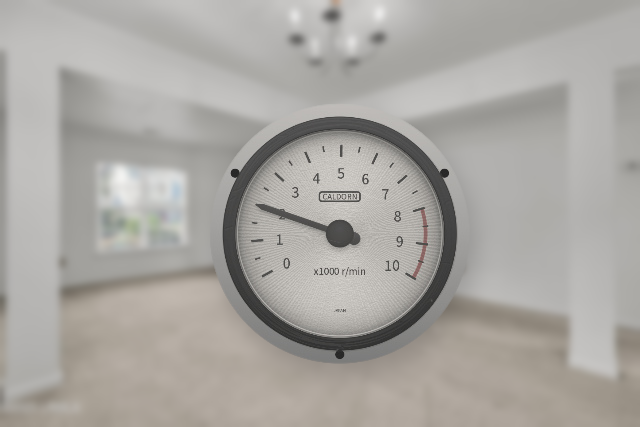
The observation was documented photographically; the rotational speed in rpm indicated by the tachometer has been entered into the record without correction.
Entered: 2000 rpm
